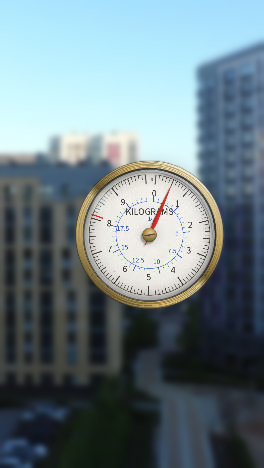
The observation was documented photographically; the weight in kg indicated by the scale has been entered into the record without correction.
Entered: 0.5 kg
